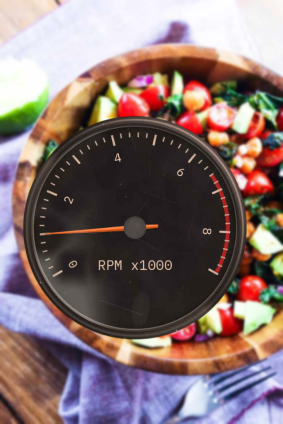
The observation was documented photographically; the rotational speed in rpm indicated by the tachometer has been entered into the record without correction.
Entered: 1000 rpm
